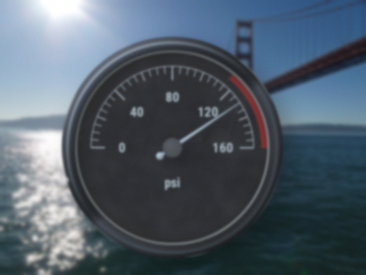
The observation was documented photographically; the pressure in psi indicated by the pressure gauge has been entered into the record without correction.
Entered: 130 psi
